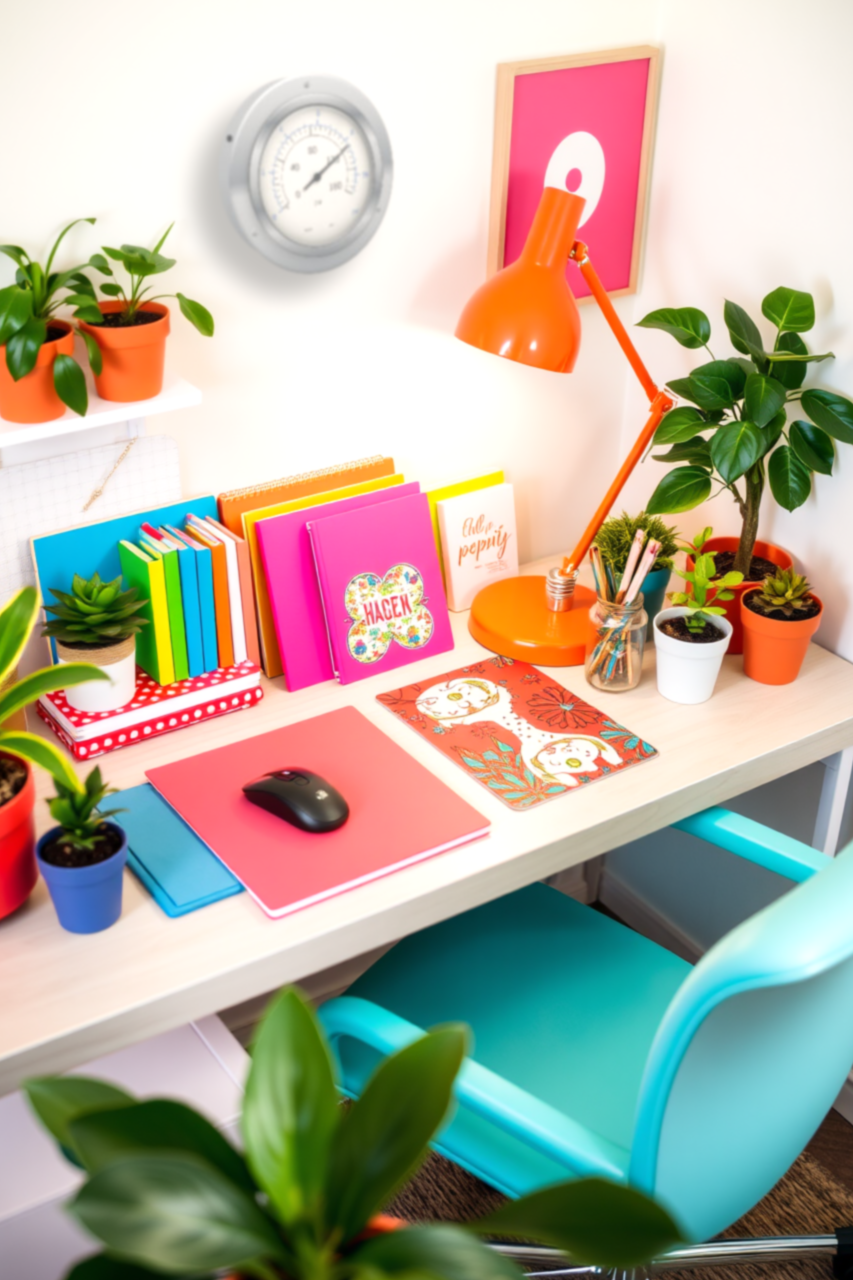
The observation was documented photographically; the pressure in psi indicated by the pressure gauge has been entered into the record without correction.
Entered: 120 psi
